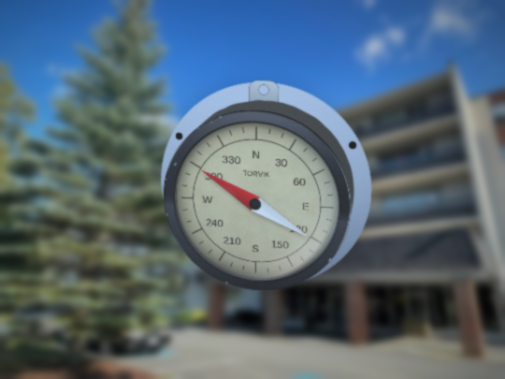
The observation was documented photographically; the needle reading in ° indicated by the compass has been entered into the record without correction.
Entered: 300 °
